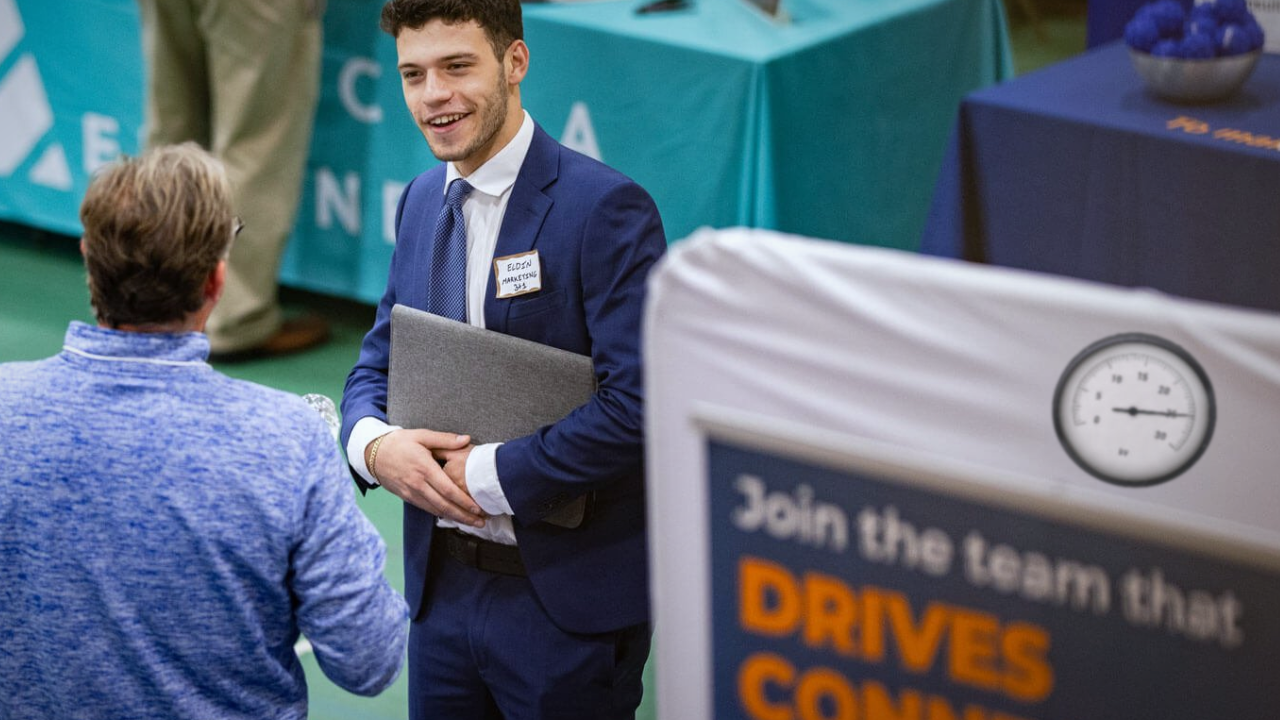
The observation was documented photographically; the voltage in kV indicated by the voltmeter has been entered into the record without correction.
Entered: 25 kV
